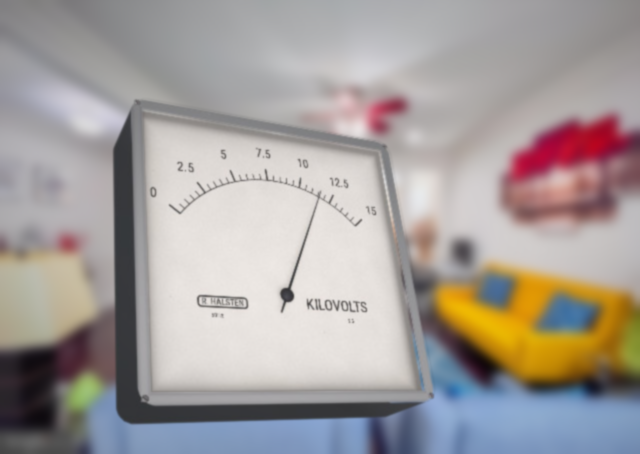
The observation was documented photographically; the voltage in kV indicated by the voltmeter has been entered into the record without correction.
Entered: 11.5 kV
